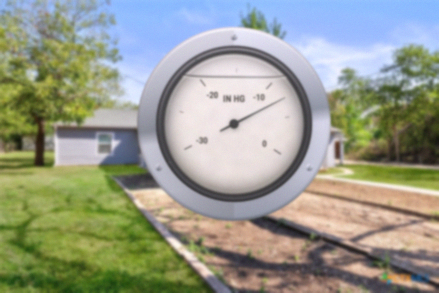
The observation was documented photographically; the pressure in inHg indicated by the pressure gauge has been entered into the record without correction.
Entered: -7.5 inHg
